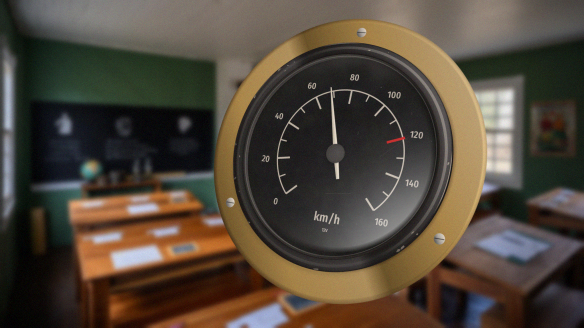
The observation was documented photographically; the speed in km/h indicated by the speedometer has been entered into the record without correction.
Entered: 70 km/h
